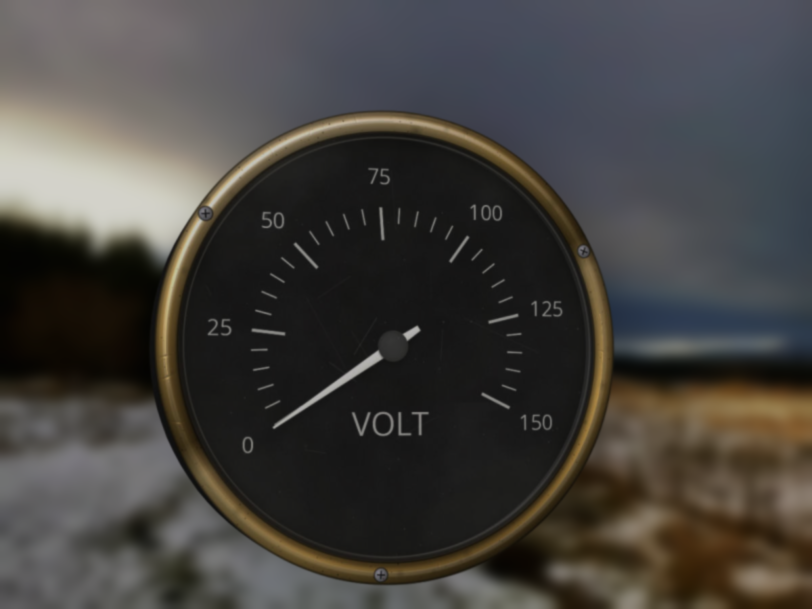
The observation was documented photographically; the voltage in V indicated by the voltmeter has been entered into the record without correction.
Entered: 0 V
